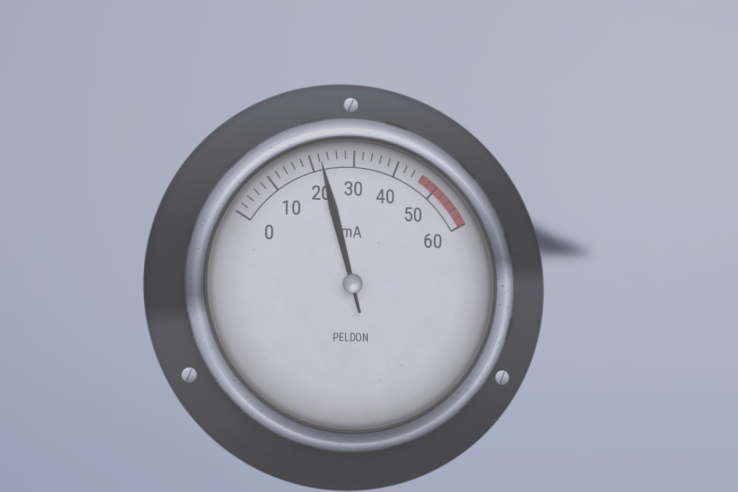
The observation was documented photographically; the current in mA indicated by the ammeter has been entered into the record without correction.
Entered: 22 mA
